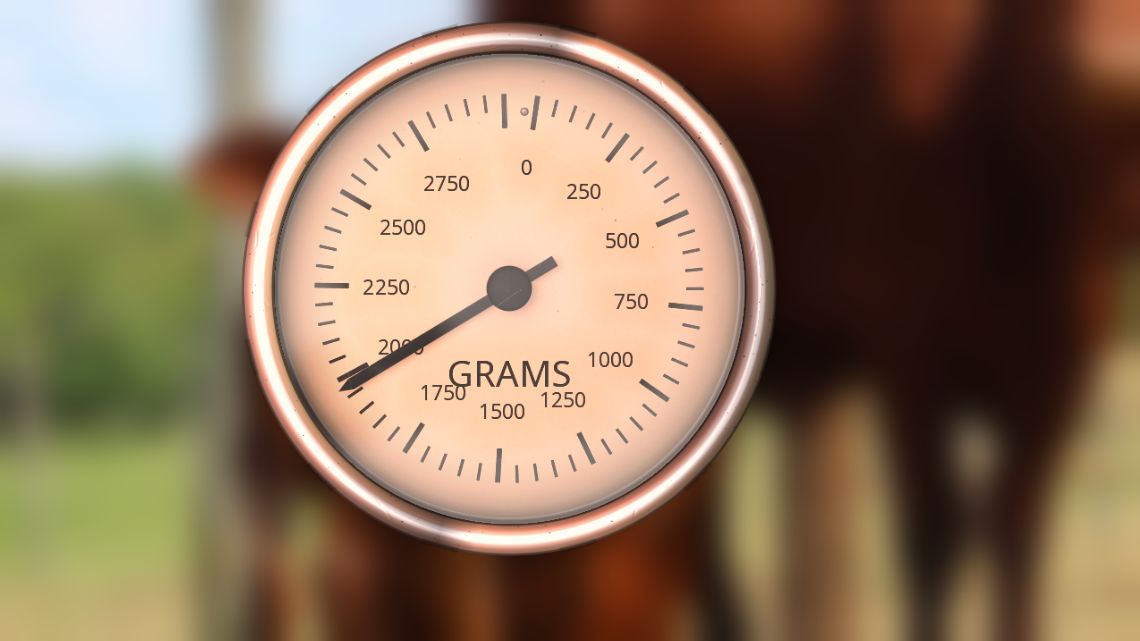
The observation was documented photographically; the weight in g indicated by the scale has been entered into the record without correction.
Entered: 1975 g
